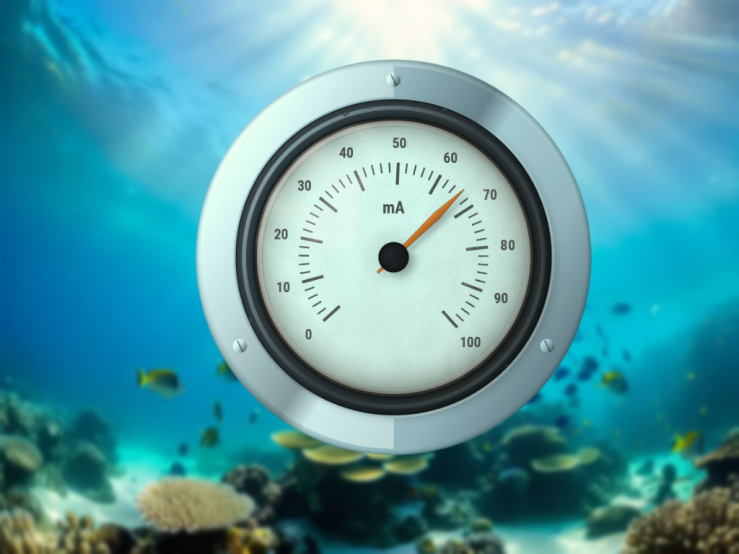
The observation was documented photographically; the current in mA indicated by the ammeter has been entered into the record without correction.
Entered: 66 mA
